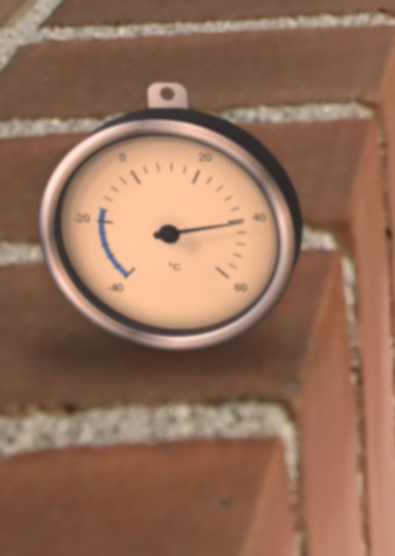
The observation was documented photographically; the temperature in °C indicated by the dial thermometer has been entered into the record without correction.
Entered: 40 °C
